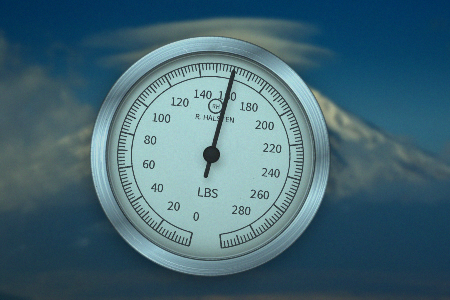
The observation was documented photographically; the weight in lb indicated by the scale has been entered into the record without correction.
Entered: 160 lb
